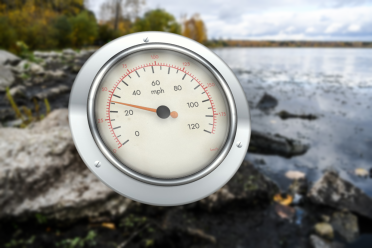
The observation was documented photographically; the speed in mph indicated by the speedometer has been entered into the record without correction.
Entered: 25 mph
